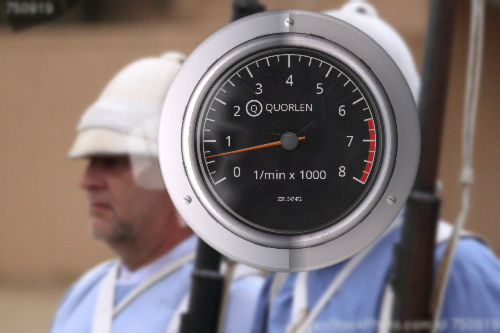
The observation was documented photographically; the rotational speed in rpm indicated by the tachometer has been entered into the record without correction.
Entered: 625 rpm
